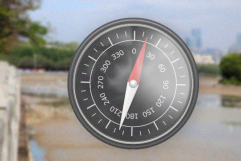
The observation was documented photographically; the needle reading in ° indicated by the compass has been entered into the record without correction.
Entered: 15 °
